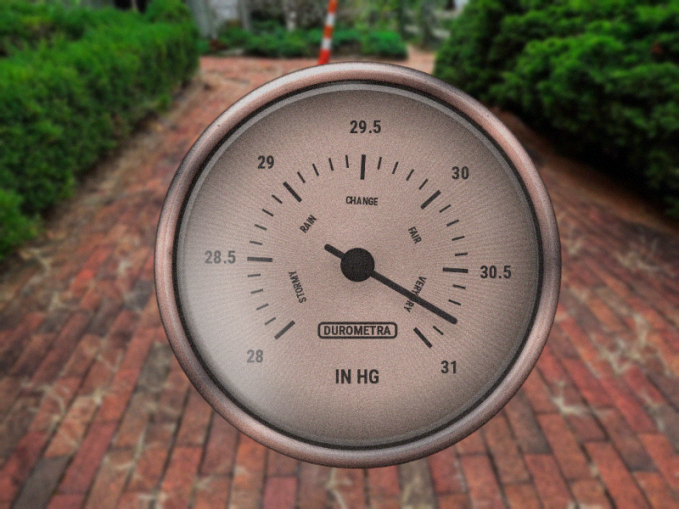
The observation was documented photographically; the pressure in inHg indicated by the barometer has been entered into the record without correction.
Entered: 30.8 inHg
